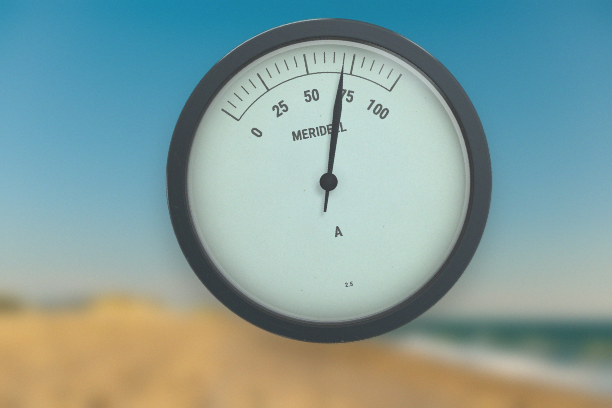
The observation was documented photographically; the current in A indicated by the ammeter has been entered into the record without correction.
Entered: 70 A
